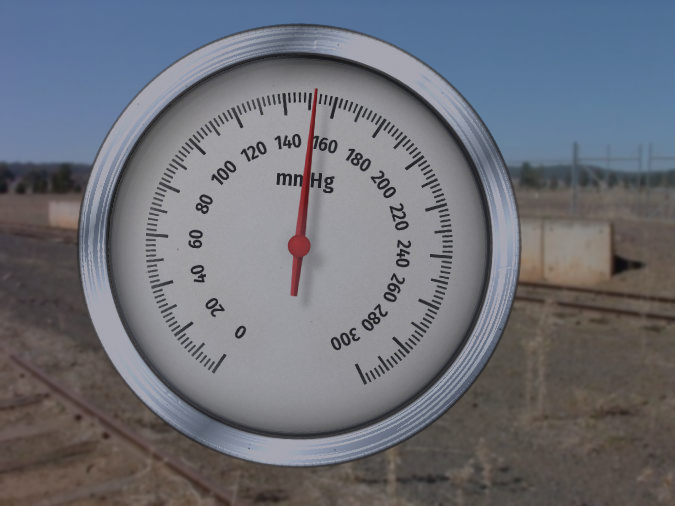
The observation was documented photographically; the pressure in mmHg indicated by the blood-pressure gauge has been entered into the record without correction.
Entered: 152 mmHg
